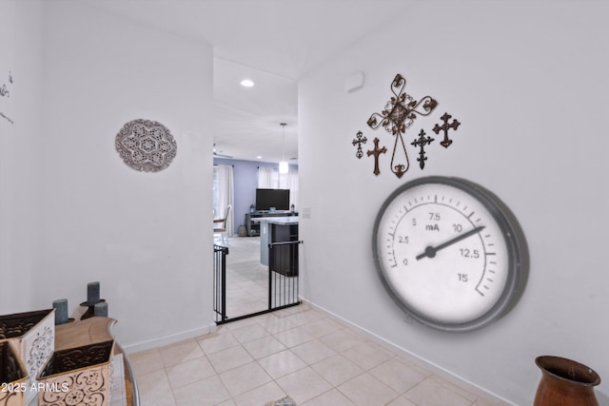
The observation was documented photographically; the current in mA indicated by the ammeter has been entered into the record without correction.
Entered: 11 mA
